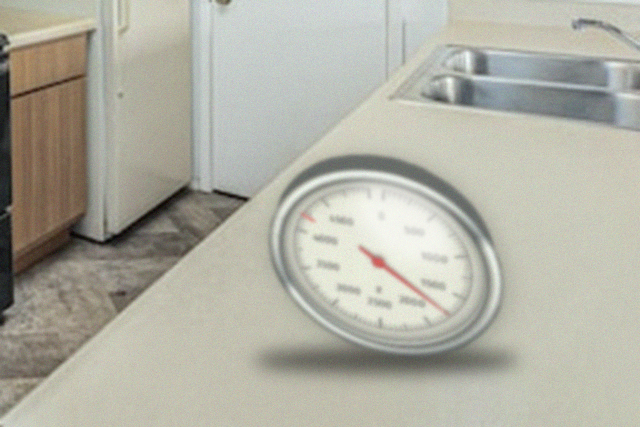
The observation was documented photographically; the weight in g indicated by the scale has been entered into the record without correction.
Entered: 1750 g
